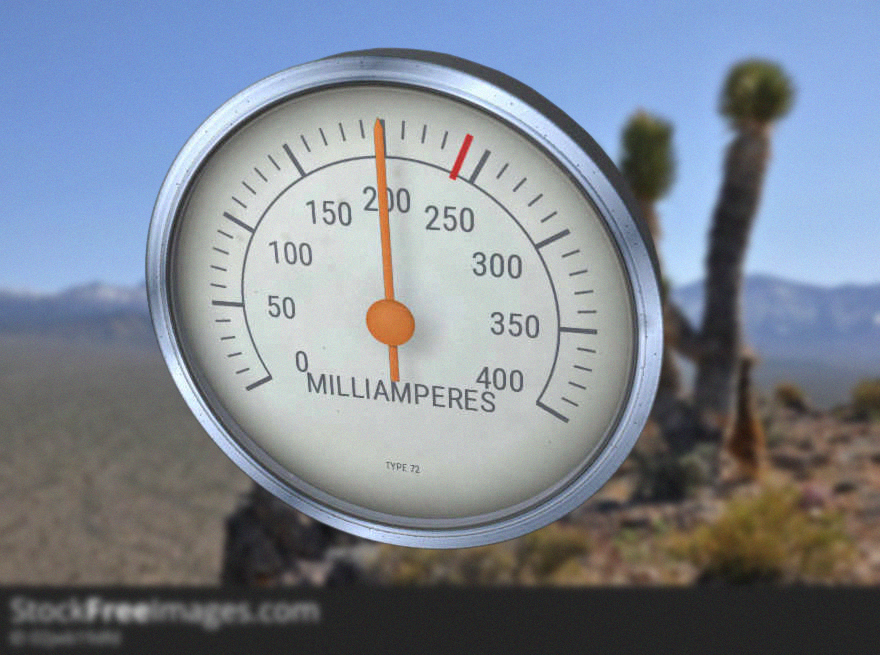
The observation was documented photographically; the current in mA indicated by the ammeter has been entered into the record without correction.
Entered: 200 mA
